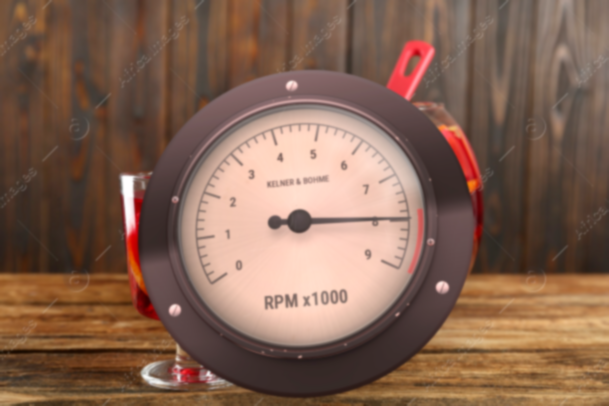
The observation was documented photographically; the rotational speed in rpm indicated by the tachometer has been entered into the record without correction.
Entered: 8000 rpm
